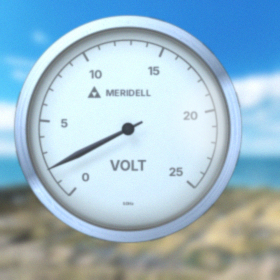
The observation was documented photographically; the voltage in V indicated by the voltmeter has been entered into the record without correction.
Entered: 2 V
